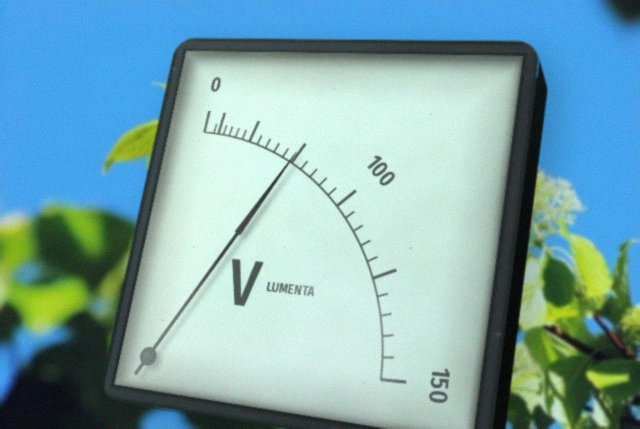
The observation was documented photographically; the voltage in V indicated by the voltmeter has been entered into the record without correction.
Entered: 75 V
